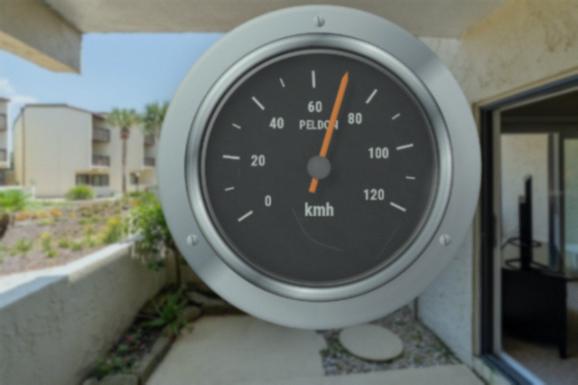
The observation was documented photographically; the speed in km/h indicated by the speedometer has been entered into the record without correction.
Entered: 70 km/h
